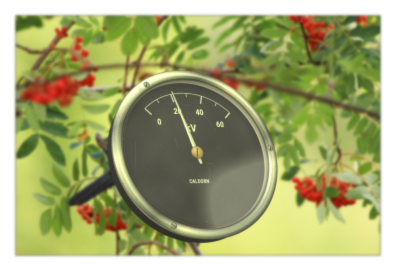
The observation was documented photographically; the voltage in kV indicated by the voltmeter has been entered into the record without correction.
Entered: 20 kV
